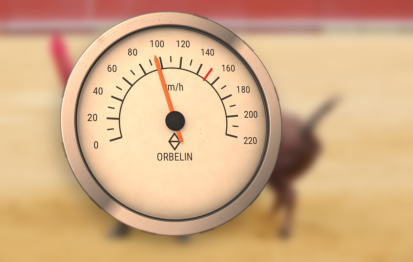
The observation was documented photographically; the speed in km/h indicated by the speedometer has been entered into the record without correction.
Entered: 95 km/h
